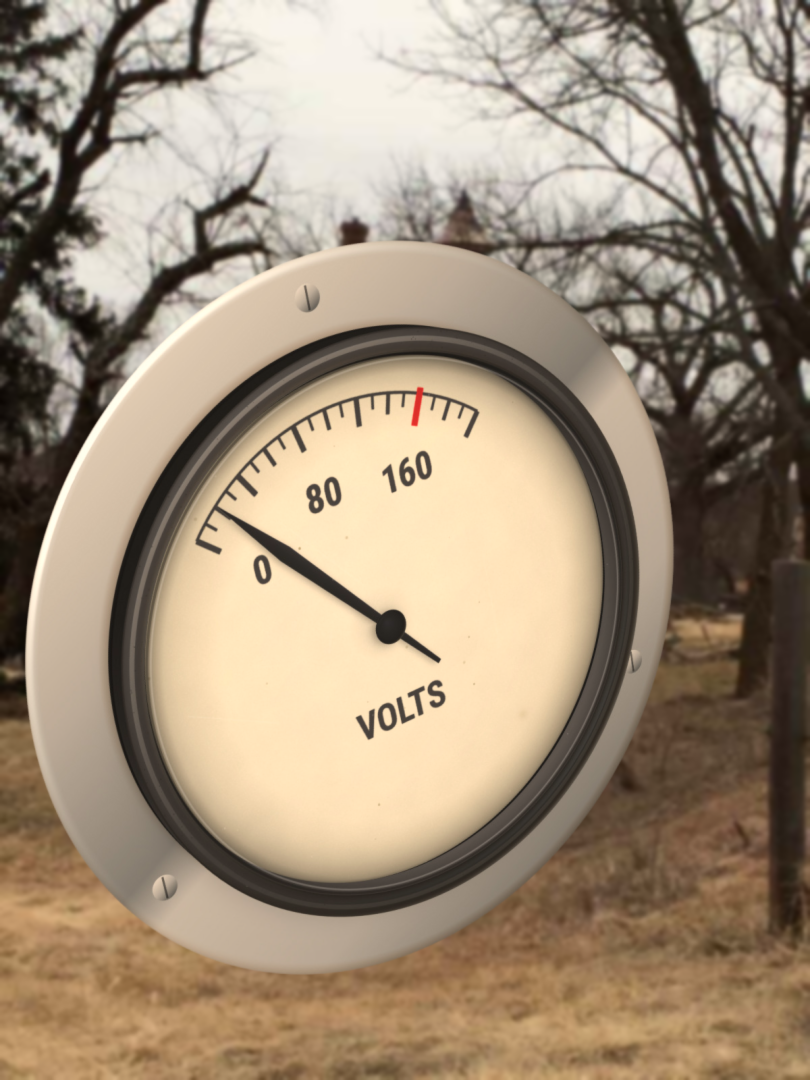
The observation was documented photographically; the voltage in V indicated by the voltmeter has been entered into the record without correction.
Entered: 20 V
